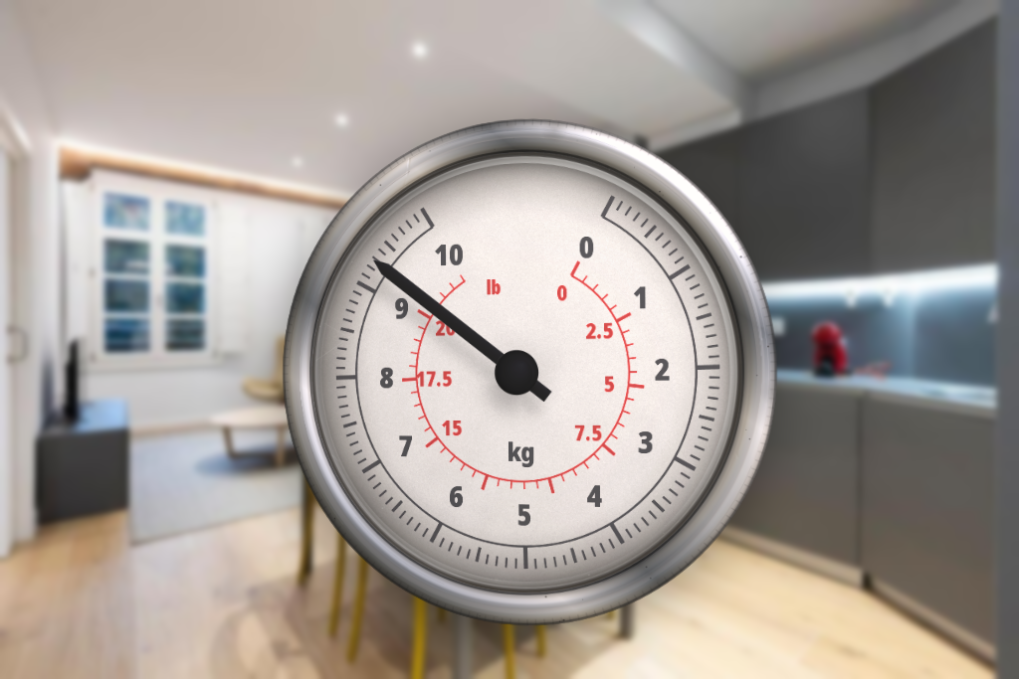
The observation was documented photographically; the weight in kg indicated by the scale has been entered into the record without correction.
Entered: 9.3 kg
